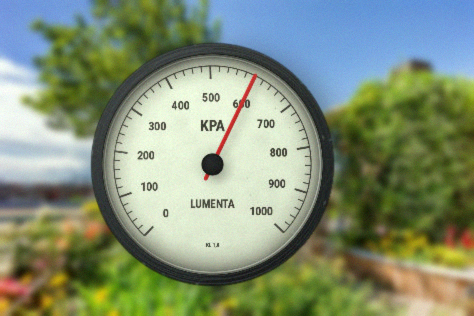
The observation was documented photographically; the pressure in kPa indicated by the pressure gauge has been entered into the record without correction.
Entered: 600 kPa
